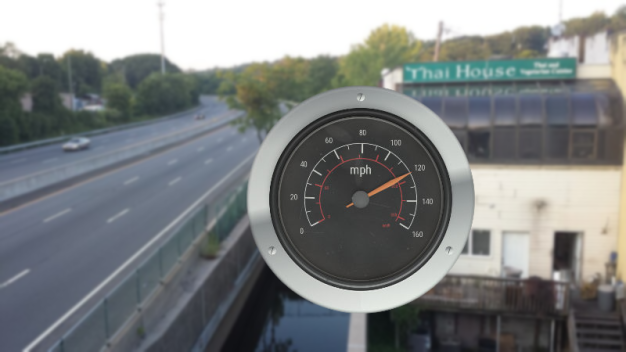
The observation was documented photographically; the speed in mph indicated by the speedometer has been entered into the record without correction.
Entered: 120 mph
